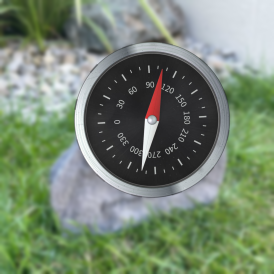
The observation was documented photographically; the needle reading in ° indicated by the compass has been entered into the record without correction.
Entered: 105 °
